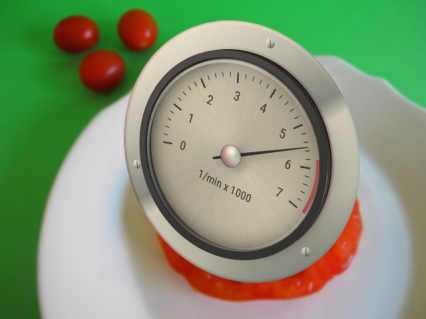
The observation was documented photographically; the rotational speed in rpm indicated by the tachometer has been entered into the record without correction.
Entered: 5500 rpm
